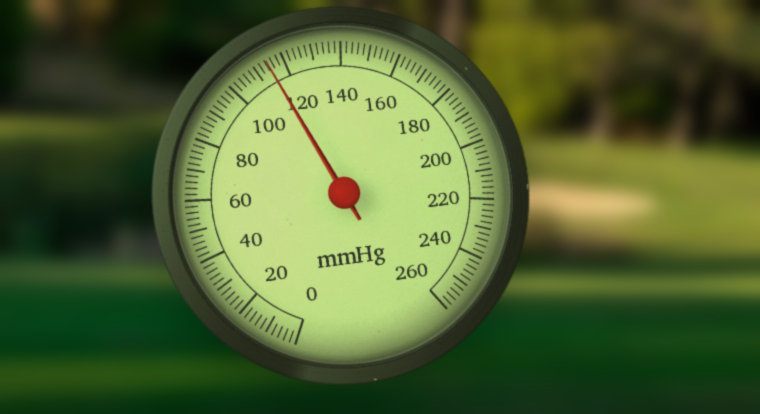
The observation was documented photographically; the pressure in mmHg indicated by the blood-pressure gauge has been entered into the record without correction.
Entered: 114 mmHg
